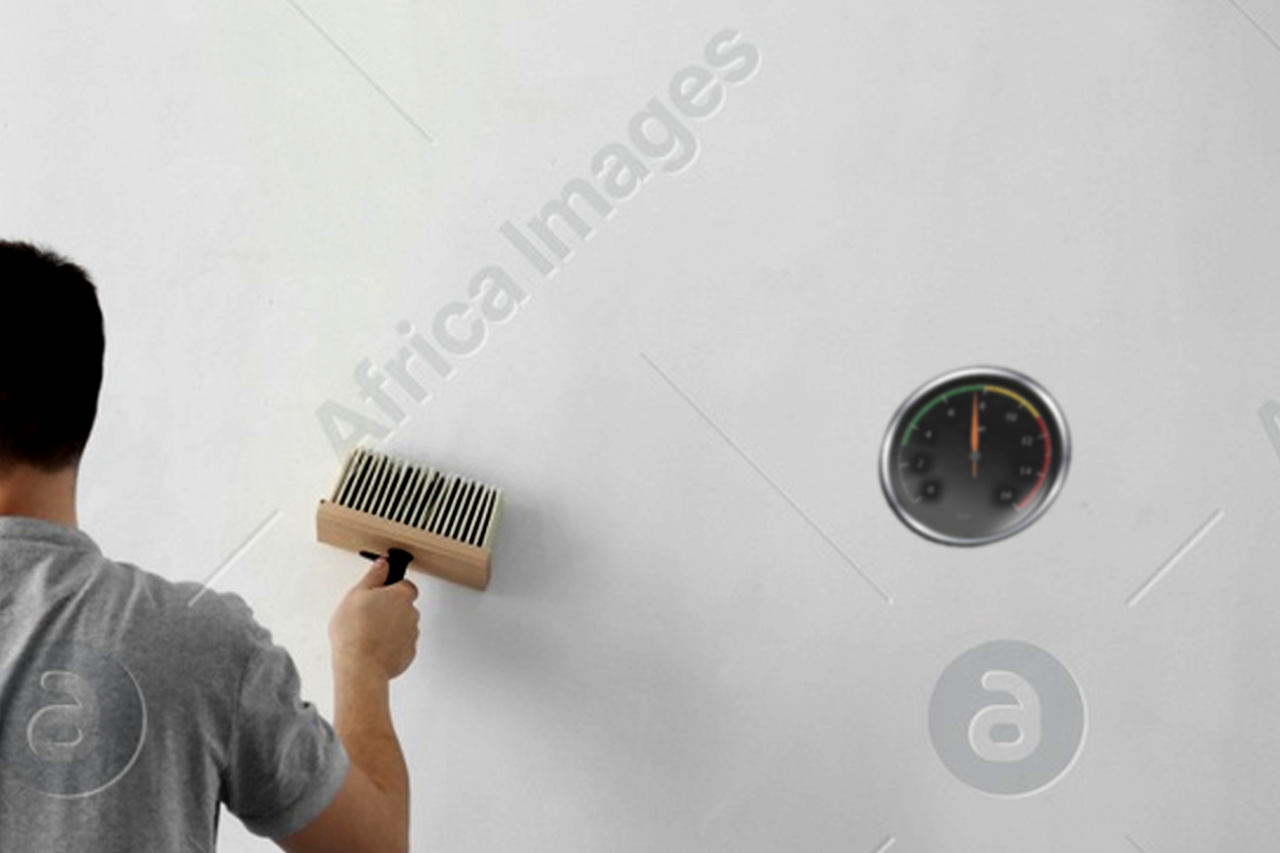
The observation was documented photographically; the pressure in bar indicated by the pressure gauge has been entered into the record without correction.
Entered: 7.5 bar
